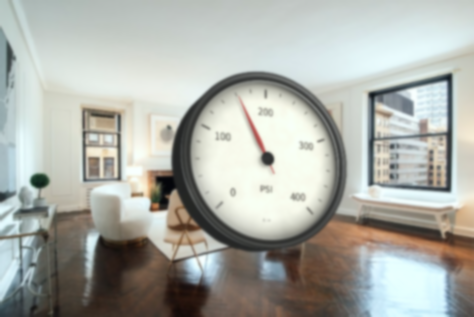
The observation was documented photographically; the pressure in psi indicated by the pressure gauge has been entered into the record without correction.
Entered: 160 psi
